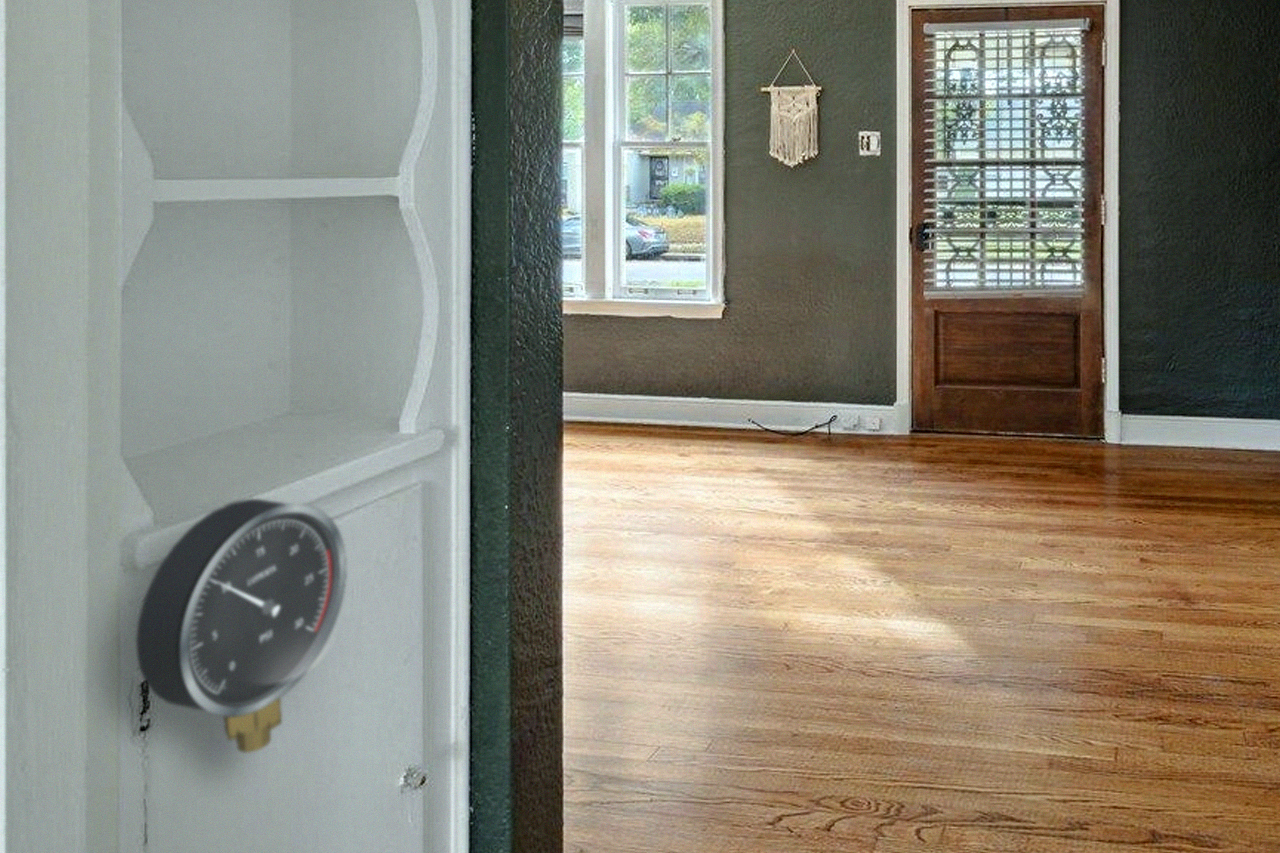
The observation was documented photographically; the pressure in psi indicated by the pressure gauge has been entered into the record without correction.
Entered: 10 psi
